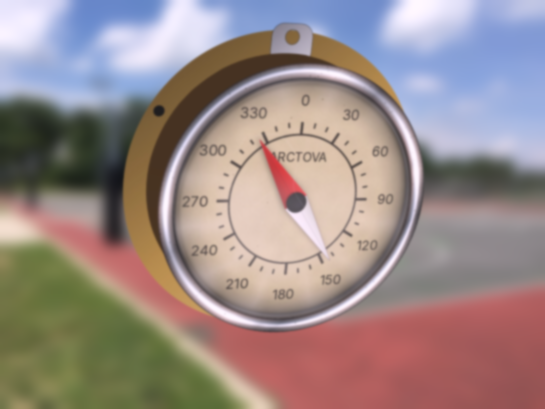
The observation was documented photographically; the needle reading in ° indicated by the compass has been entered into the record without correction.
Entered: 325 °
